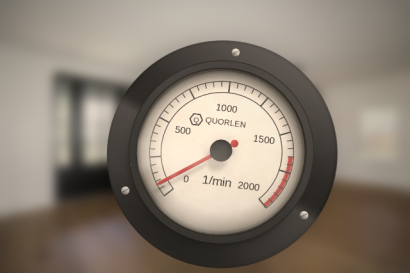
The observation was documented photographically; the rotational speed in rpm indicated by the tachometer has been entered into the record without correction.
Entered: 75 rpm
